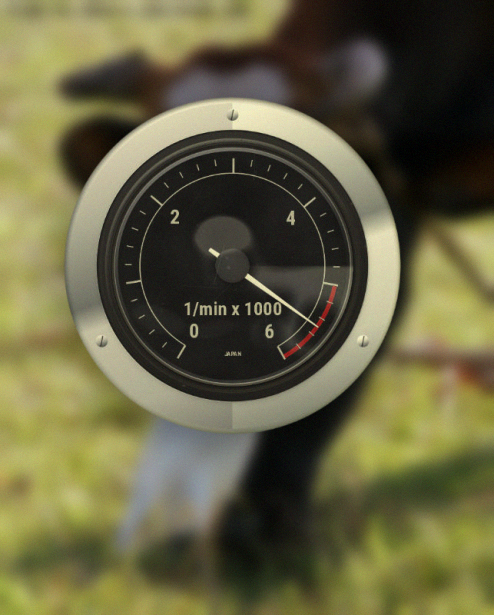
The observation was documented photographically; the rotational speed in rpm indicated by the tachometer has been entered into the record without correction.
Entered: 5500 rpm
